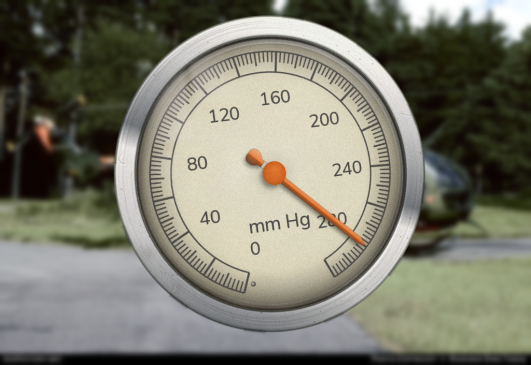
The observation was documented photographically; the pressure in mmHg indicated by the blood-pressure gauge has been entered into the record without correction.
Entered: 280 mmHg
